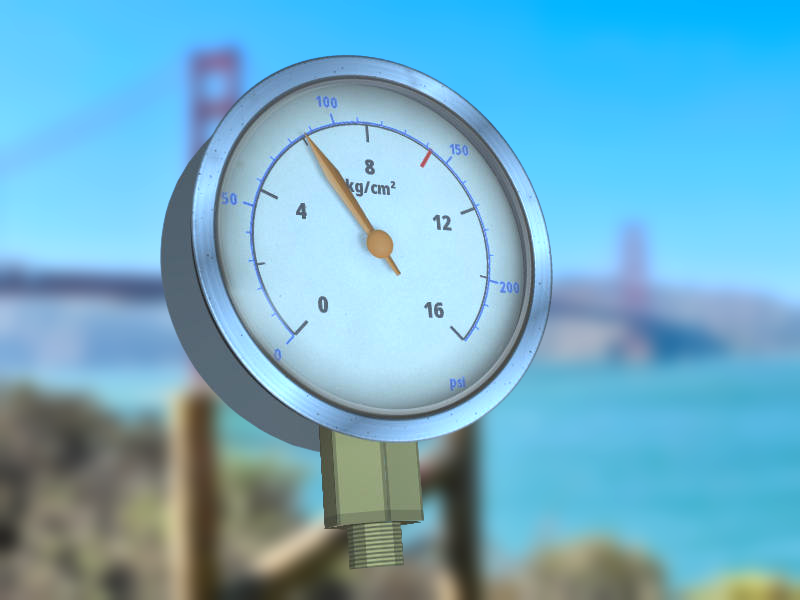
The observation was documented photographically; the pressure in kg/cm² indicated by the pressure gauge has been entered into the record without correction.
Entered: 6 kg/cm²
